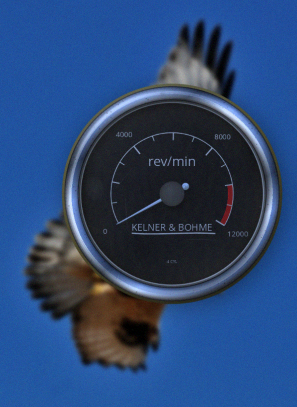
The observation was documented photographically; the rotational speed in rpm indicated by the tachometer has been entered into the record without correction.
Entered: 0 rpm
